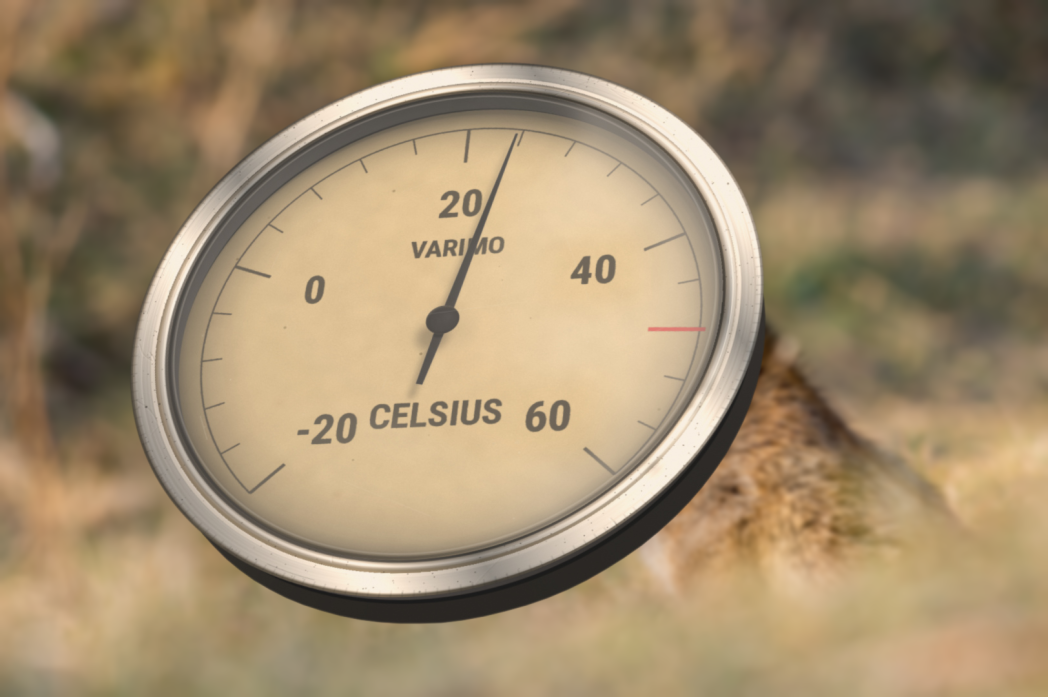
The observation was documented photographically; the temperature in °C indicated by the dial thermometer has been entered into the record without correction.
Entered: 24 °C
